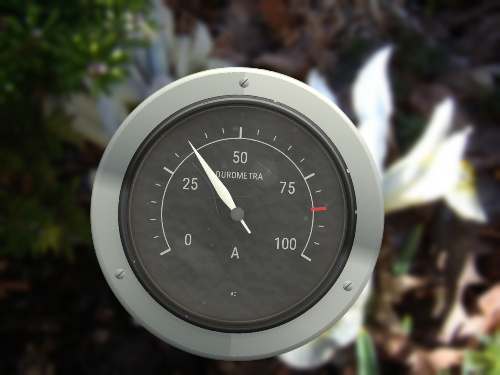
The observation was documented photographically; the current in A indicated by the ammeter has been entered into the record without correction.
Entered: 35 A
